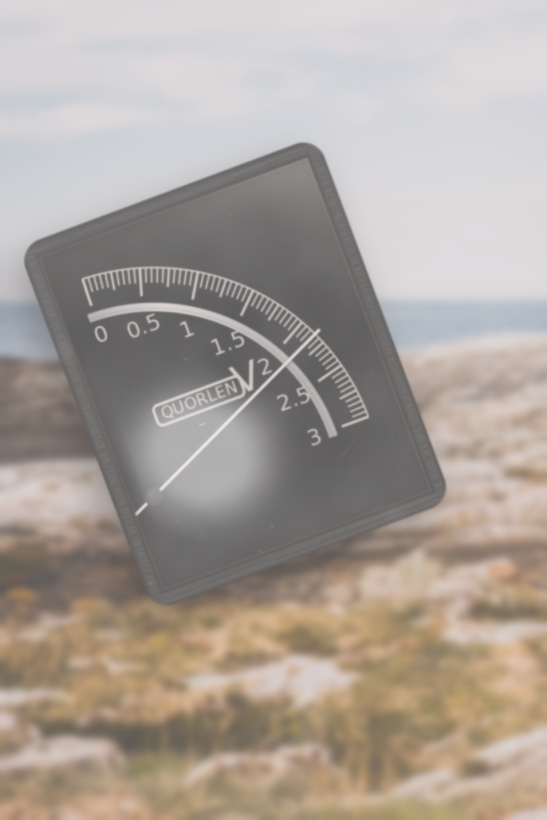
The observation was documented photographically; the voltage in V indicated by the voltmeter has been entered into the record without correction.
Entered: 2.15 V
